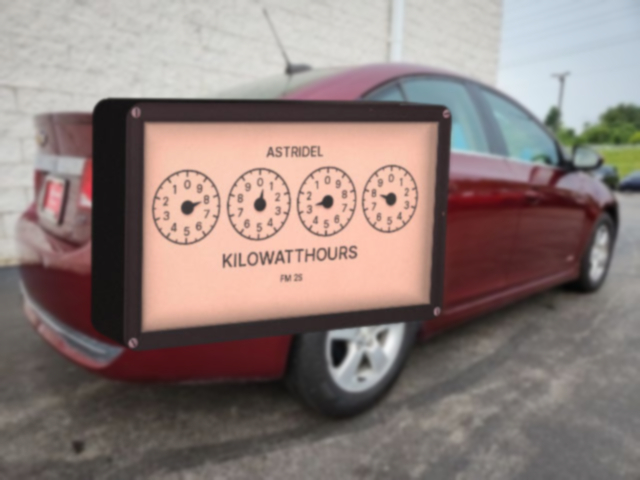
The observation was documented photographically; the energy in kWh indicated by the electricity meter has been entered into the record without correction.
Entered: 8028 kWh
